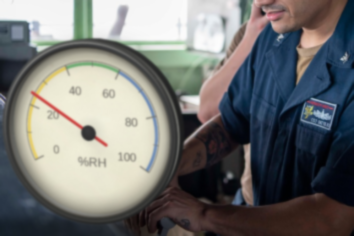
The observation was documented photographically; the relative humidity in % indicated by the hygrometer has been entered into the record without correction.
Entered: 25 %
